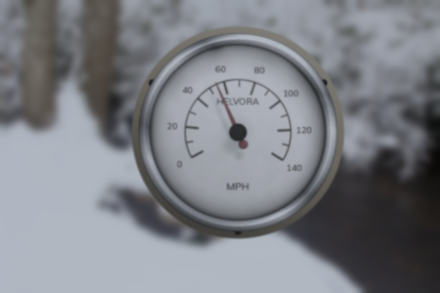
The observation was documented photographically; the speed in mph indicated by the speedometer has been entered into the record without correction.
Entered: 55 mph
